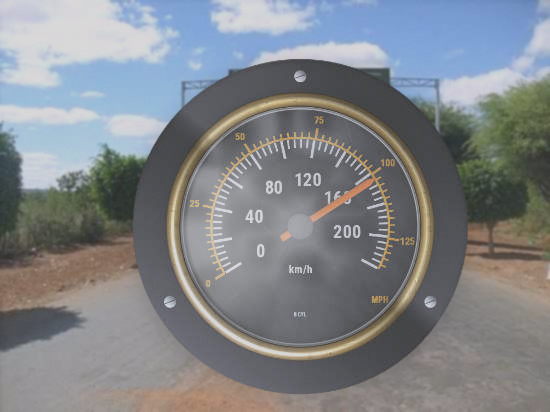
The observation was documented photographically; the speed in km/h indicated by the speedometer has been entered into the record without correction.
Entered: 164 km/h
